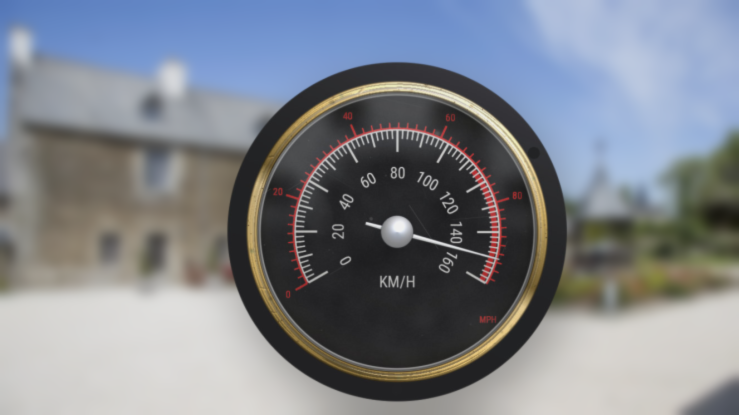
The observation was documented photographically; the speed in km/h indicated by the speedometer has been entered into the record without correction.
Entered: 150 km/h
